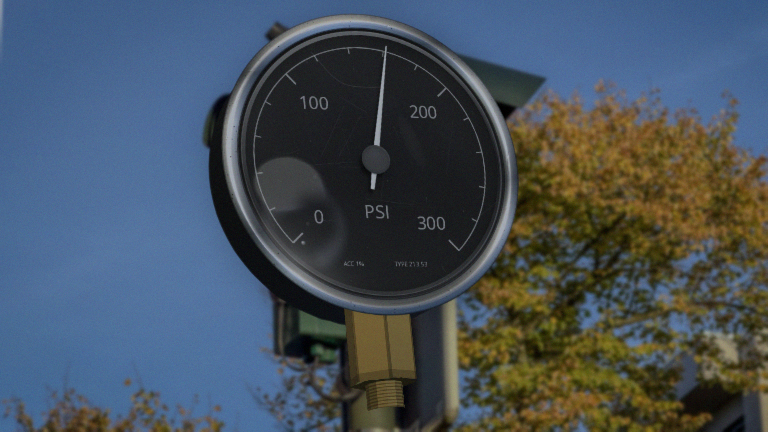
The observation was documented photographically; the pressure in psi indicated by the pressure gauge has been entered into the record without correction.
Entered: 160 psi
